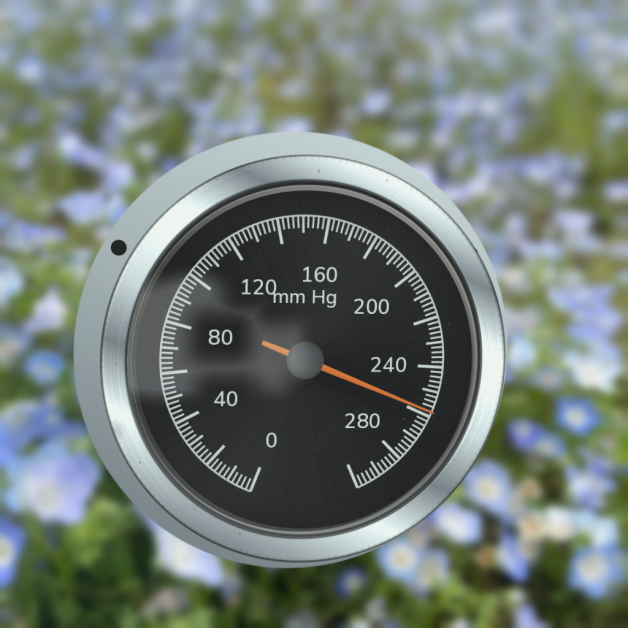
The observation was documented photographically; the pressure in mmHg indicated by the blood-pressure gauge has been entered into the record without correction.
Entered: 258 mmHg
